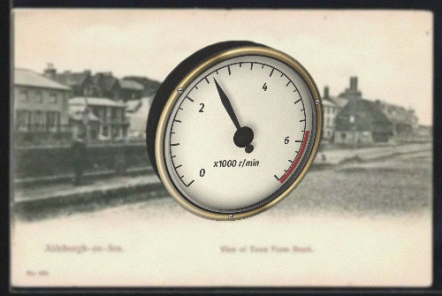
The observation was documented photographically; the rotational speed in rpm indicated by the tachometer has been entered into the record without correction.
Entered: 2625 rpm
